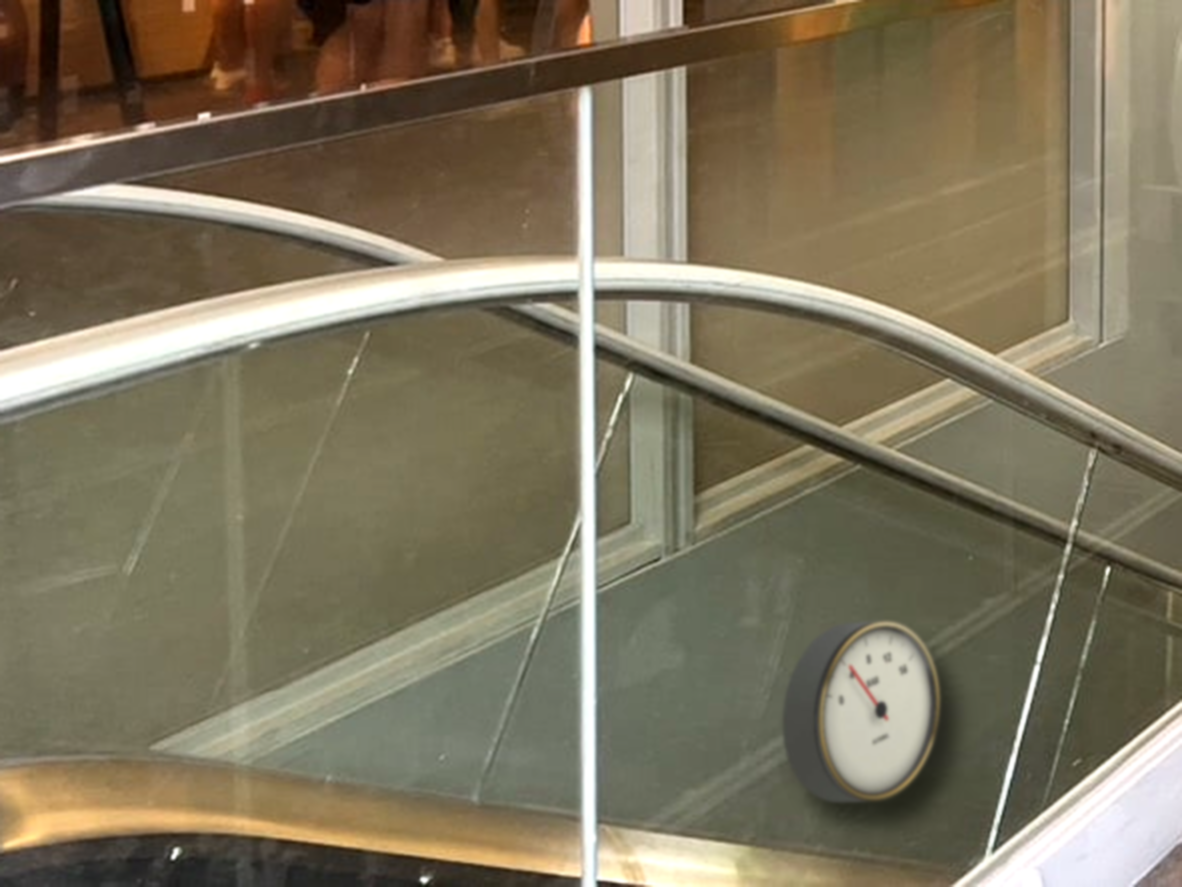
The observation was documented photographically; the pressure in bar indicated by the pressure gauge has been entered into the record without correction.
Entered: 4 bar
